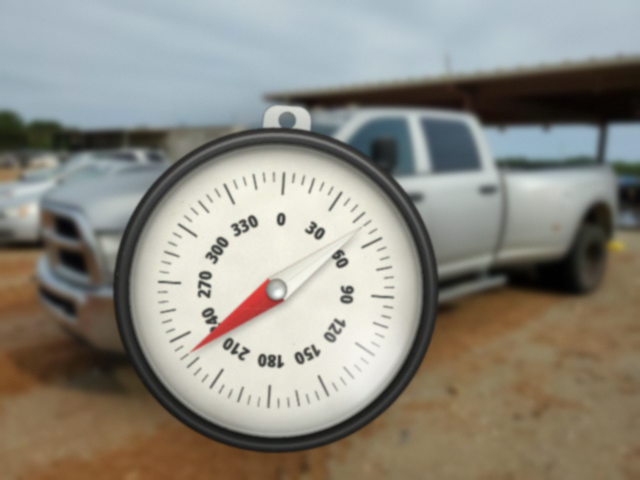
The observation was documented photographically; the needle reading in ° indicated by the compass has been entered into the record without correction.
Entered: 230 °
